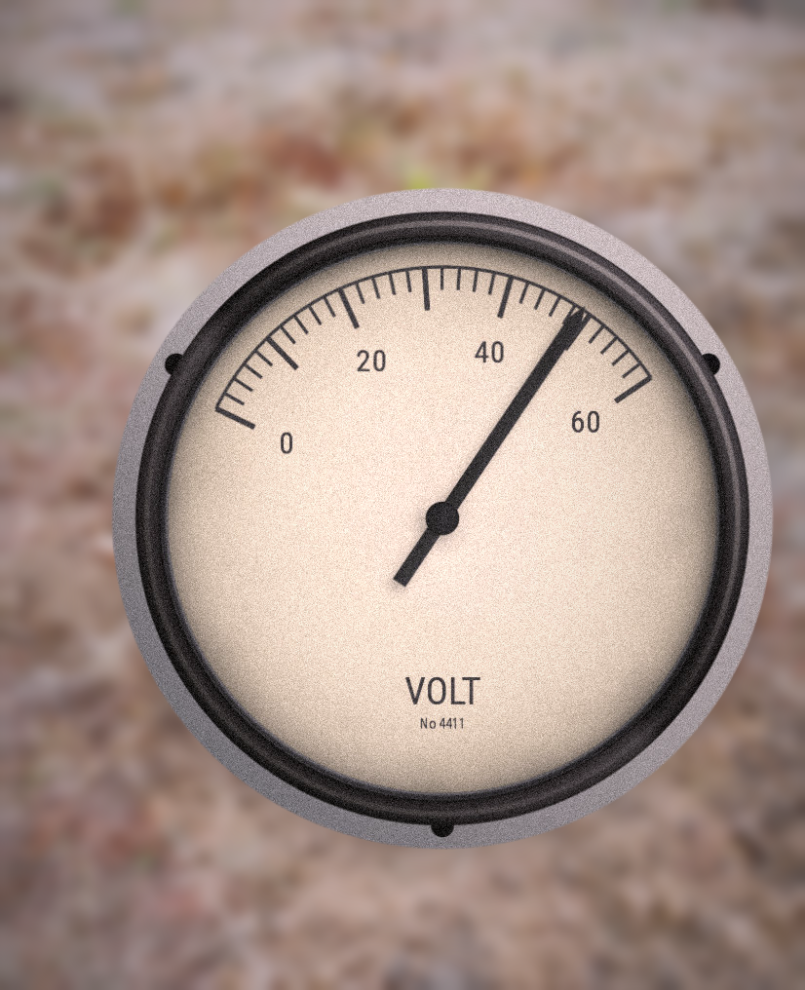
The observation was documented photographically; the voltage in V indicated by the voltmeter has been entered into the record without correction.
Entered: 49 V
